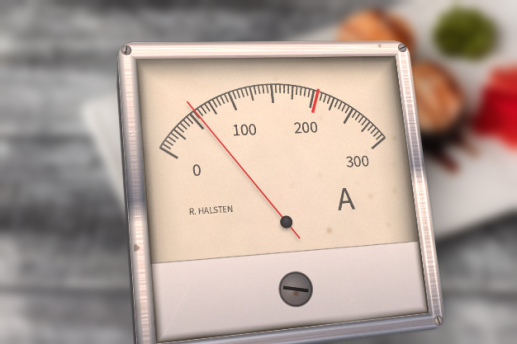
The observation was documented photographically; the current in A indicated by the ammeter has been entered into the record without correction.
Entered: 55 A
